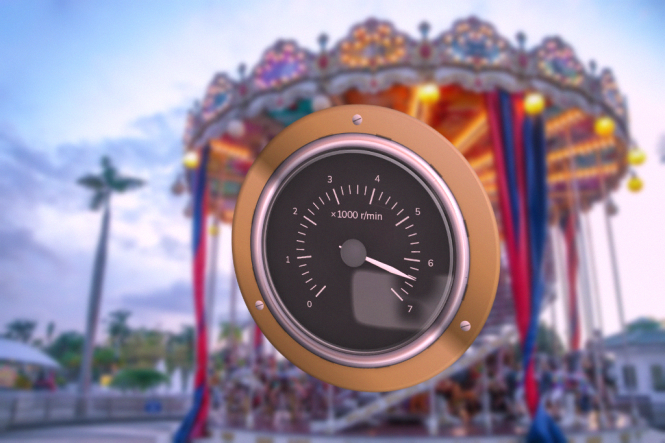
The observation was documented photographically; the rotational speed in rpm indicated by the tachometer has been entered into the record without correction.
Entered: 6400 rpm
